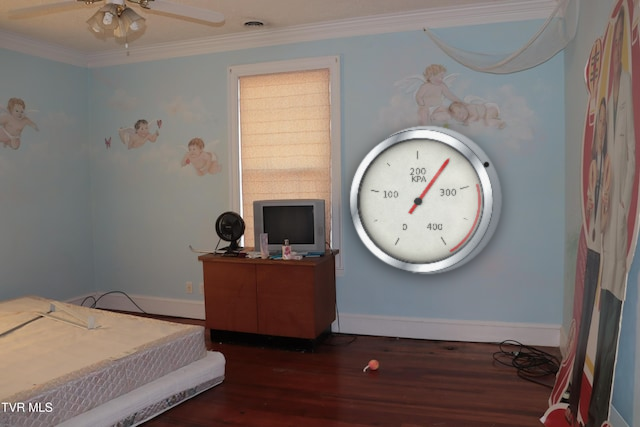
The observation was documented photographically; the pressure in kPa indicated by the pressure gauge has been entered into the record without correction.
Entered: 250 kPa
